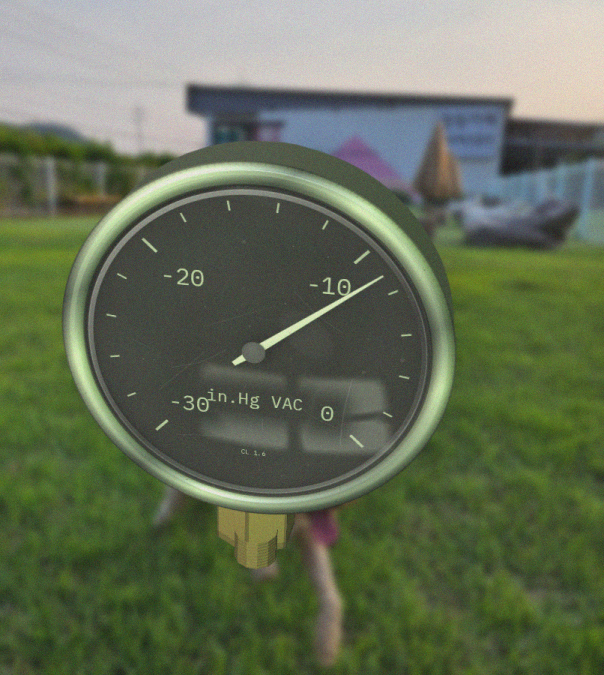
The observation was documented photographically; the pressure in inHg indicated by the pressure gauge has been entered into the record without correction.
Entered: -9 inHg
